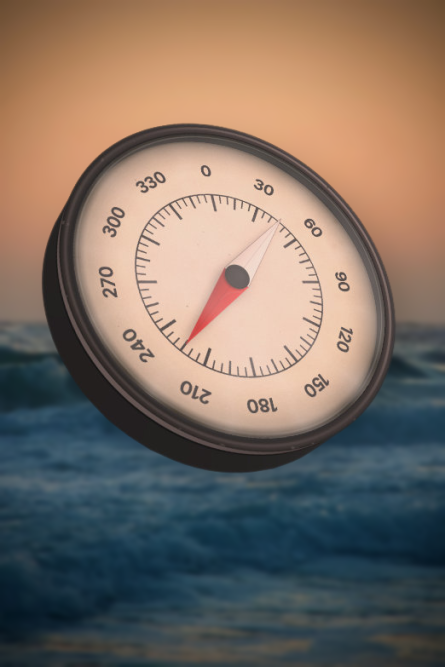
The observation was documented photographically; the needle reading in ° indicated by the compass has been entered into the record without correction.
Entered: 225 °
